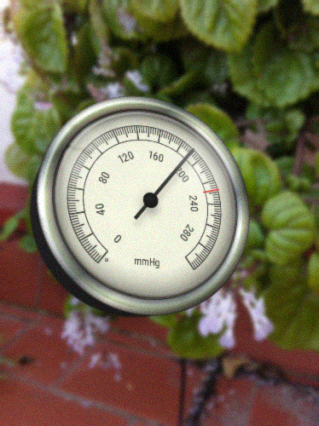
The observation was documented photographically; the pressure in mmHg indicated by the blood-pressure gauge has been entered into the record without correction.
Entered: 190 mmHg
